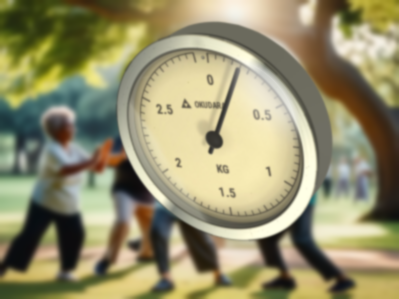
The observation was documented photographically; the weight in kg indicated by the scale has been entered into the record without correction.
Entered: 0.2 kg
